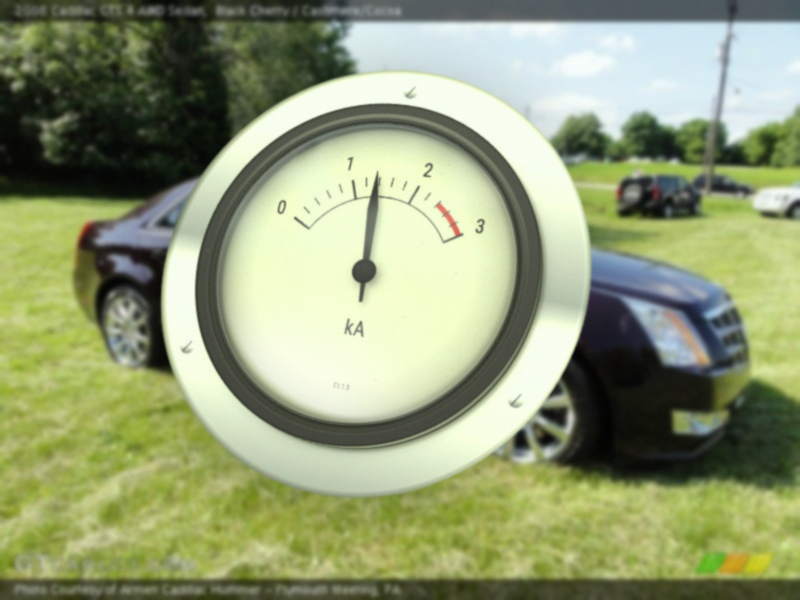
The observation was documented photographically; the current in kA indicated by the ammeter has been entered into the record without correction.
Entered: 1.4 kA
